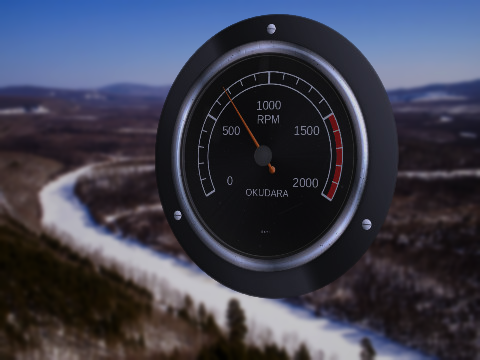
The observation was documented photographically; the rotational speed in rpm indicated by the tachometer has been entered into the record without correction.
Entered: 700 rpm
